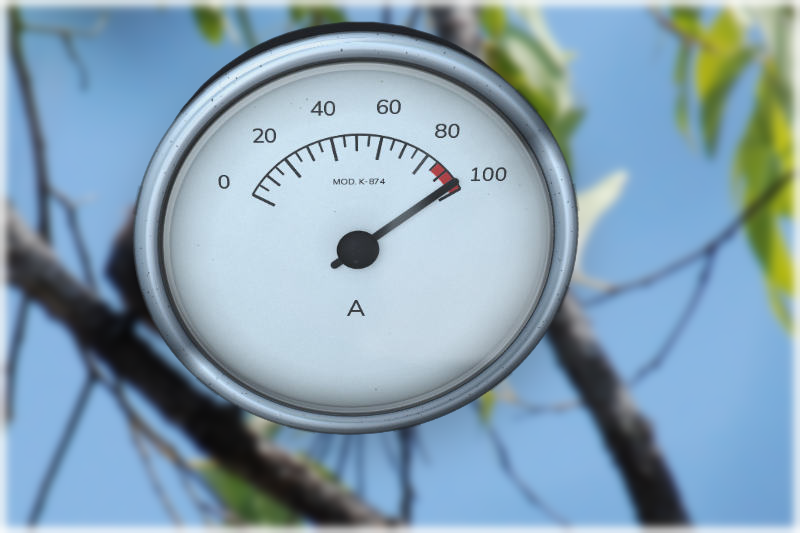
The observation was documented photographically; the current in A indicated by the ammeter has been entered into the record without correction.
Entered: 95 A
